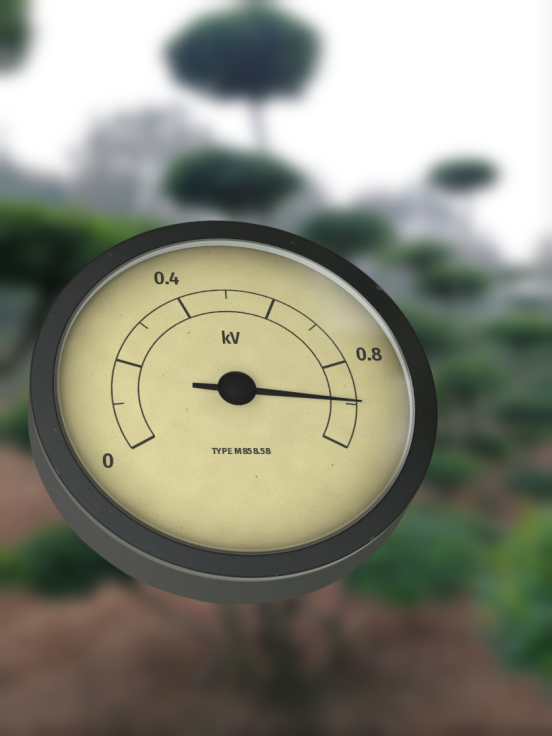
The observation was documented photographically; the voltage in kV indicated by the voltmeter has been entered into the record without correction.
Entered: 0.9 kV
